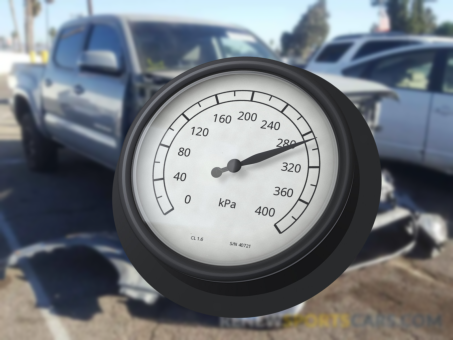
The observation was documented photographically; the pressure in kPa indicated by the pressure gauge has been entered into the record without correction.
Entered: 290 kPa
